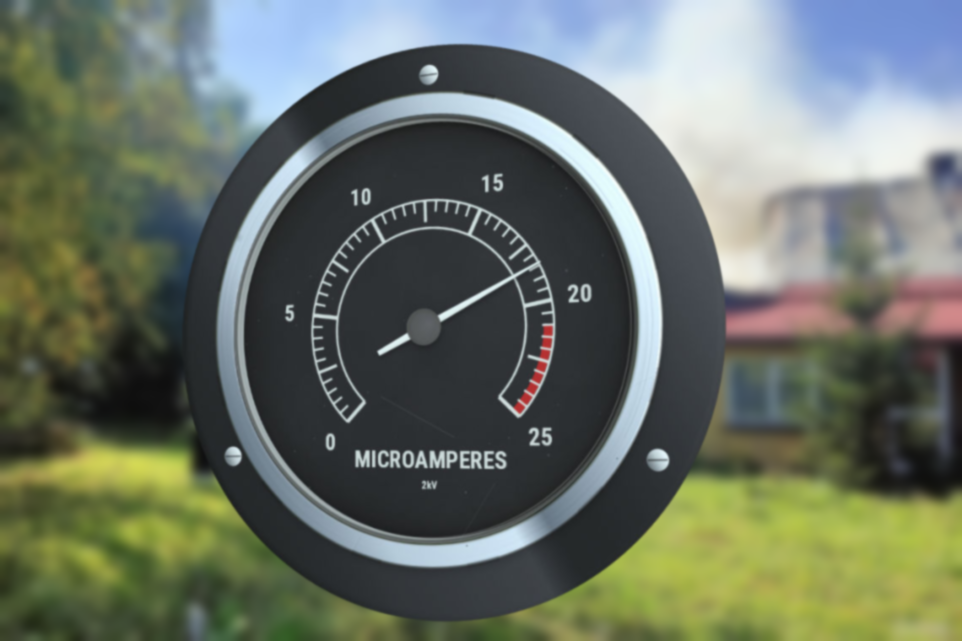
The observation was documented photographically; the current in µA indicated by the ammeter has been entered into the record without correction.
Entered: 18.5 µA
